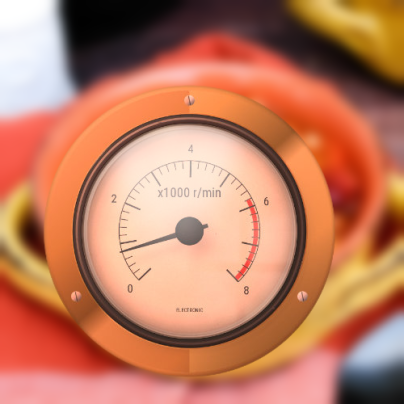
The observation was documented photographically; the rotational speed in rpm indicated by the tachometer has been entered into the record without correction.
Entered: 800 rpm
